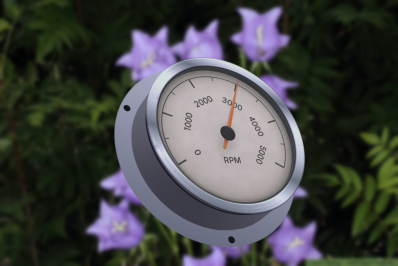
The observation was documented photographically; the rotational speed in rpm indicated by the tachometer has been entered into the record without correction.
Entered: 3000 rpm
